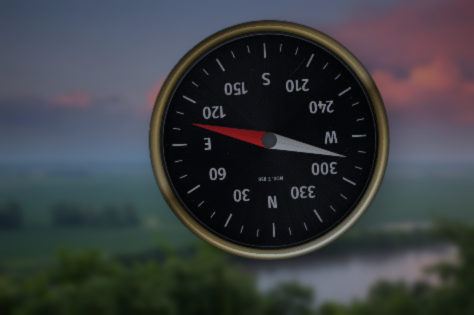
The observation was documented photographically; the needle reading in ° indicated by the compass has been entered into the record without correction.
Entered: 105 °
